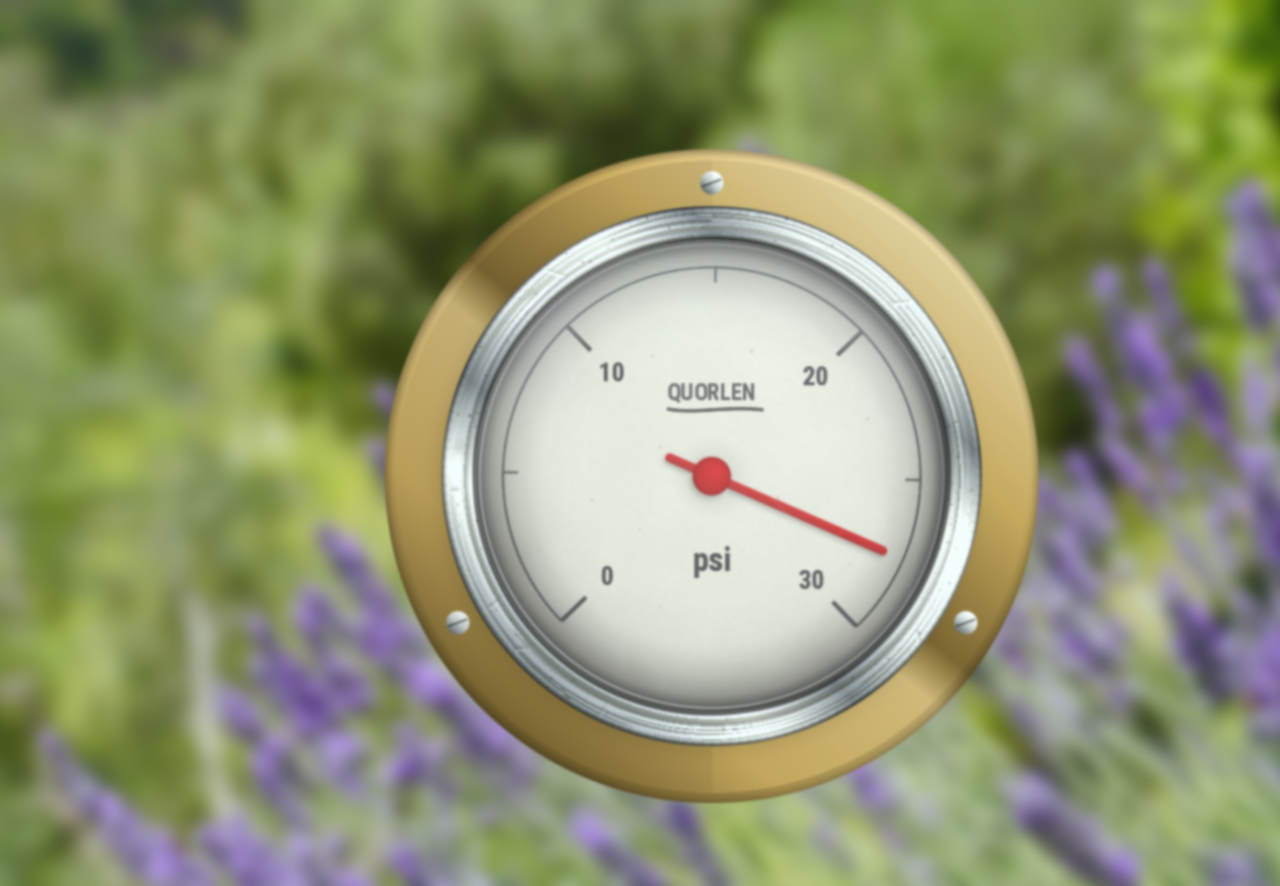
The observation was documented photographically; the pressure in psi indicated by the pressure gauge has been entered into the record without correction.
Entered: 27.5 psi
